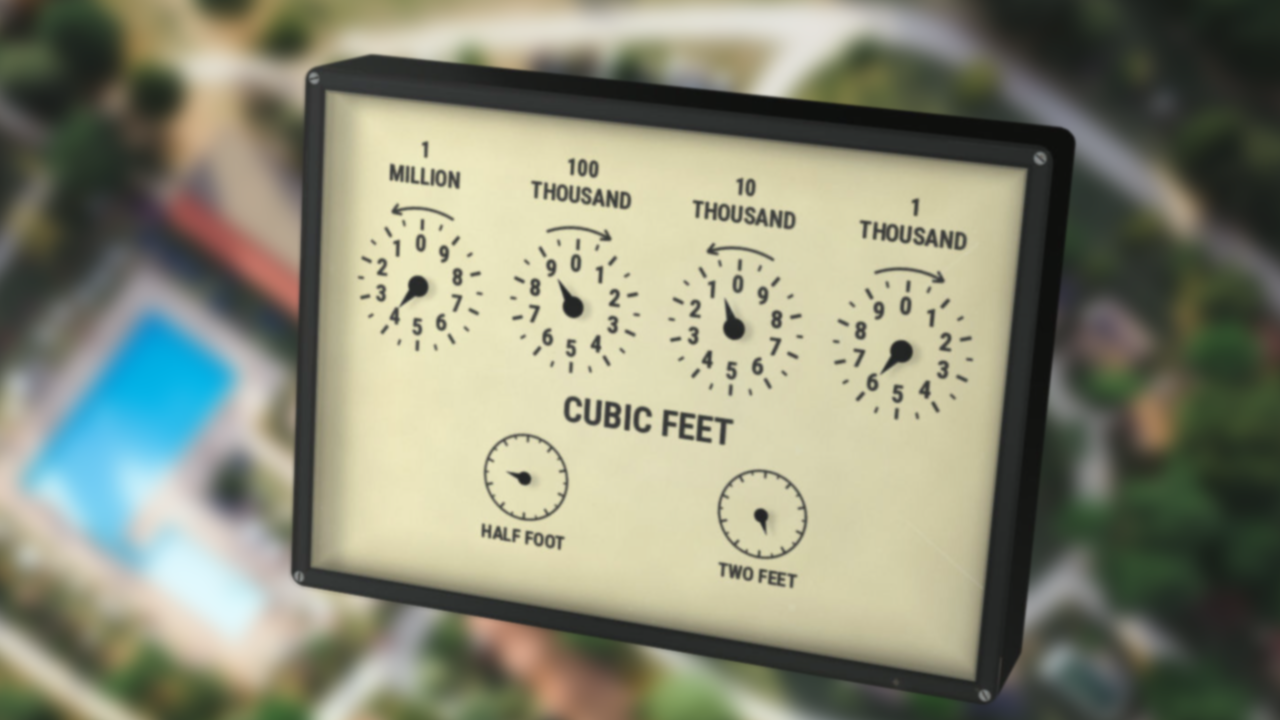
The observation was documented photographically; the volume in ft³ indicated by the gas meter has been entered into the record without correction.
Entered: 390600 ft³
